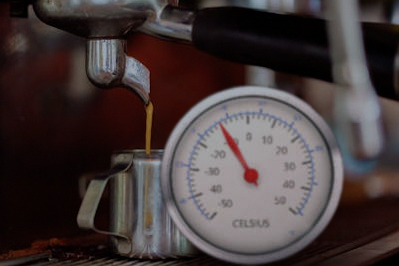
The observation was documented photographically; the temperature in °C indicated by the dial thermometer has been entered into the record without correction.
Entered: -10 °C
